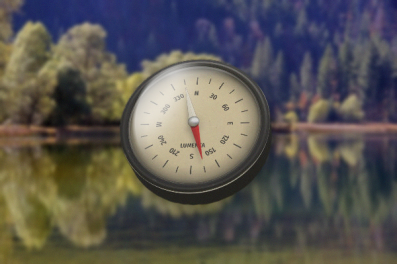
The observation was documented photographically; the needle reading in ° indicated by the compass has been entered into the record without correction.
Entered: 165 °
